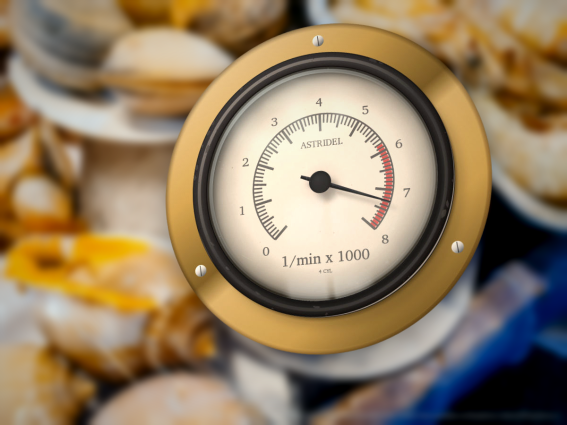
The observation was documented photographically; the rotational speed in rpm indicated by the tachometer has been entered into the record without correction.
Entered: 7300 rpm
